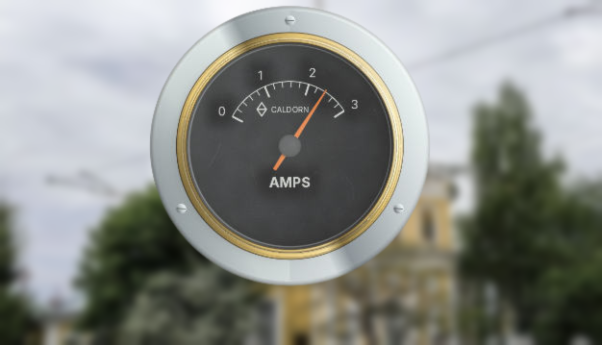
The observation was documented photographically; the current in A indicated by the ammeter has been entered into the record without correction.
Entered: 2.4 A
